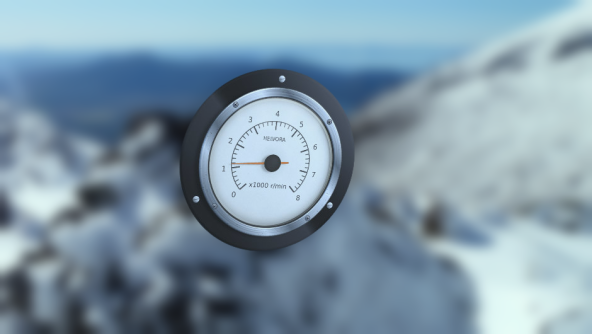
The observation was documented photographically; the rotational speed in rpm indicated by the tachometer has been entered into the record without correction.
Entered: 1200 rpm
